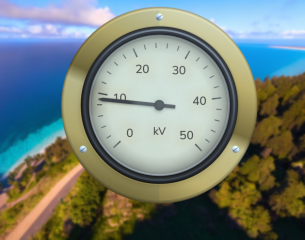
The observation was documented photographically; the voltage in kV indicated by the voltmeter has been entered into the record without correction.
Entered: 9 kV
